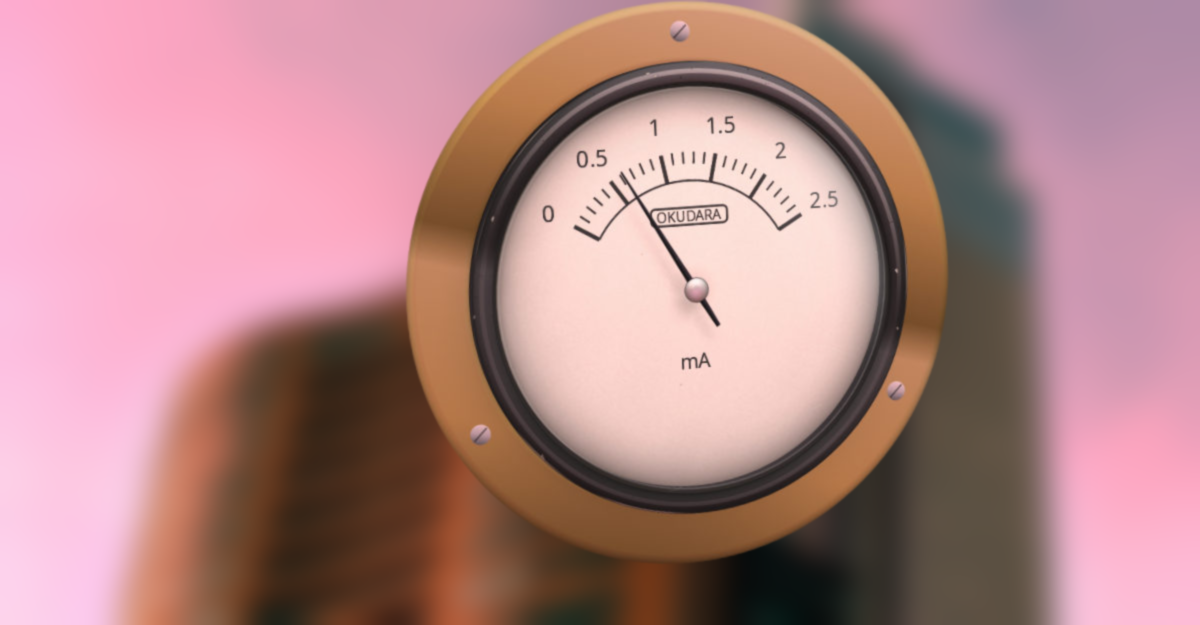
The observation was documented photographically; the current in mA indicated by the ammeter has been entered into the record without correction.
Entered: 0.6 mA
